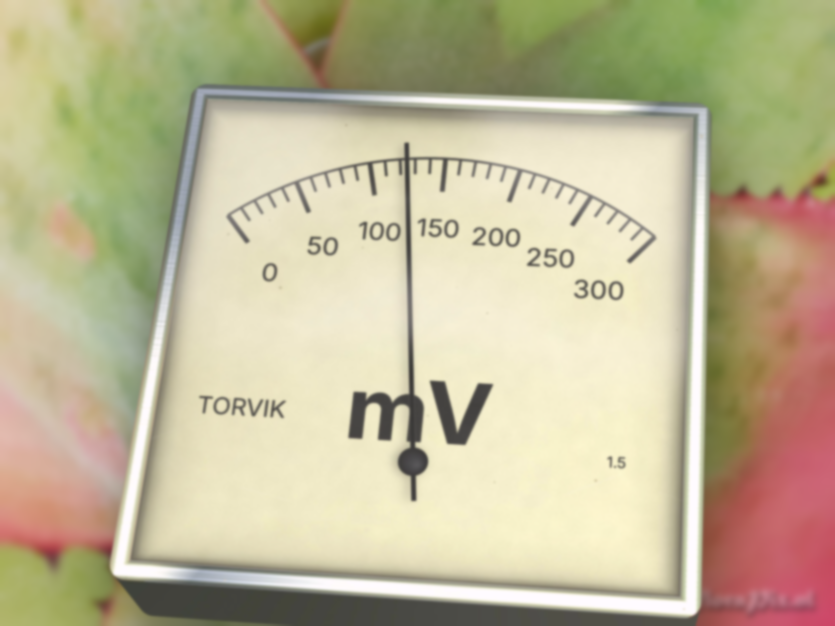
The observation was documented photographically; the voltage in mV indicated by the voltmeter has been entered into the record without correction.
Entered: 125 mV
